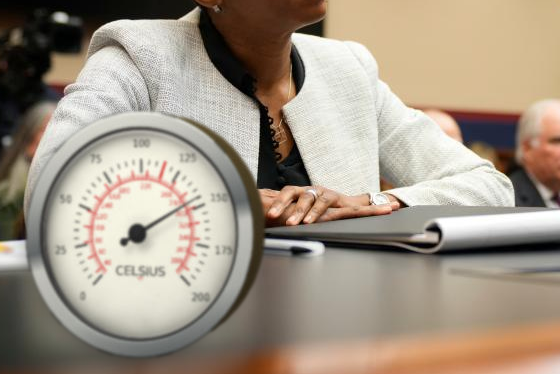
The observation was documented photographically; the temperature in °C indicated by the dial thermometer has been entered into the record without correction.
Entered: 145 °C
